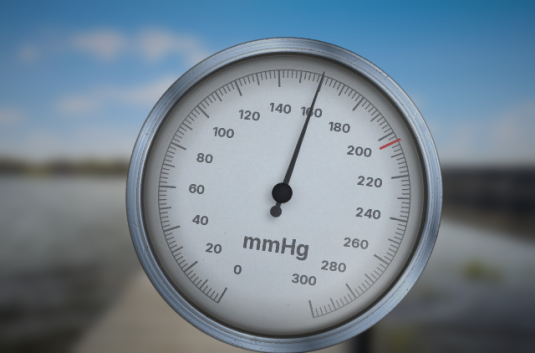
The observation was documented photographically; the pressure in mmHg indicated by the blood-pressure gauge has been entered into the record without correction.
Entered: 160 mmHg
